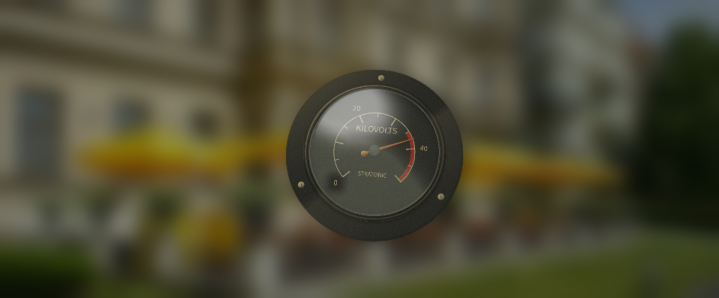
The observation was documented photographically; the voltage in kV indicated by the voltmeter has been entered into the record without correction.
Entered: 37.5 kV
